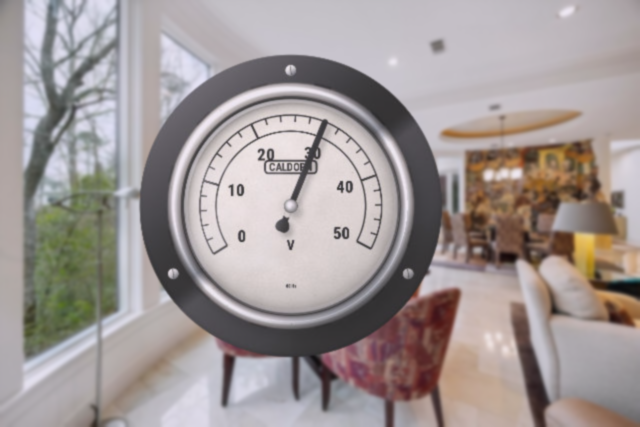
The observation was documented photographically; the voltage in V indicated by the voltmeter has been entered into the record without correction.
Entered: 30 V
